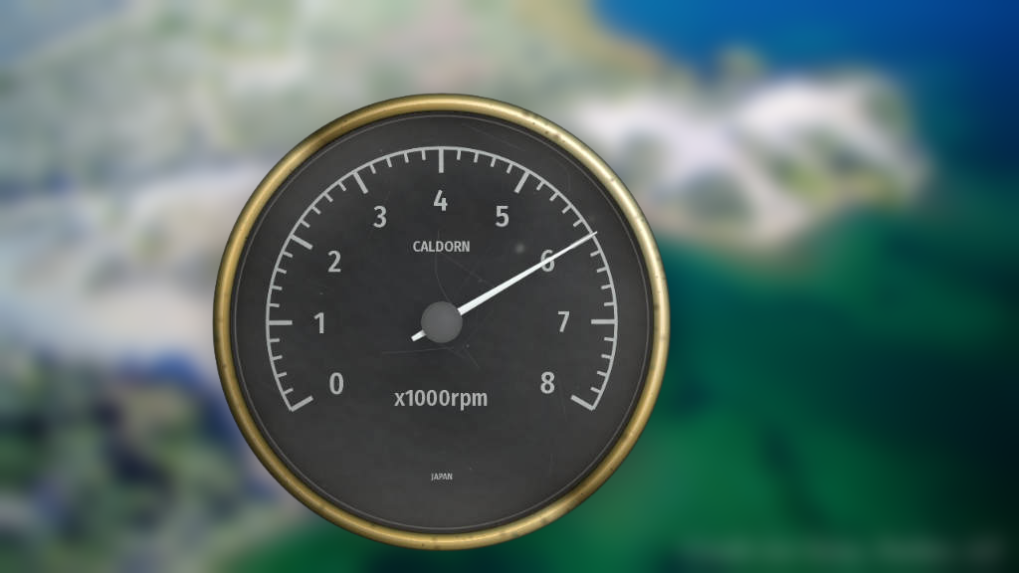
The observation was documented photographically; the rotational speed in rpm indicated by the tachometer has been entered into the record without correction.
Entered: 6000 rpm
